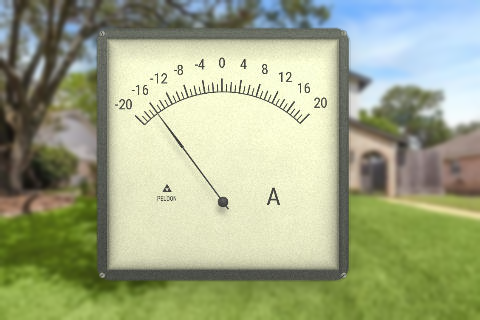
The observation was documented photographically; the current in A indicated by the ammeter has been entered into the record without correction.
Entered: -16 A
